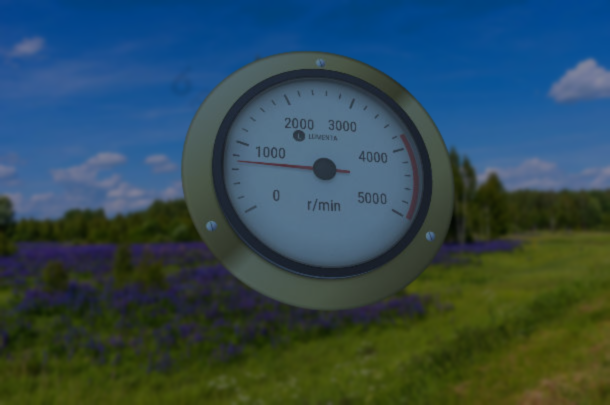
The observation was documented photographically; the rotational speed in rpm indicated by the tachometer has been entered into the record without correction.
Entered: 700 rpm
